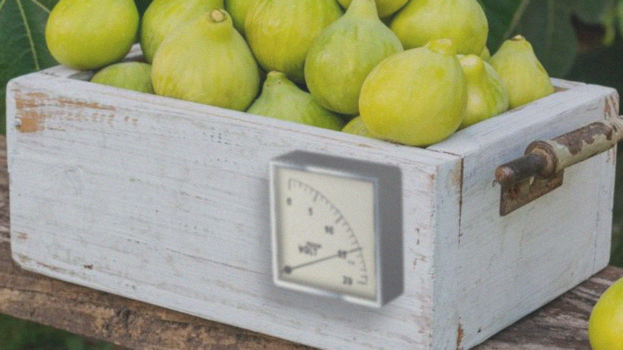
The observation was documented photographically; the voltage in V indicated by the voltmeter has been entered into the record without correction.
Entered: 15 V
